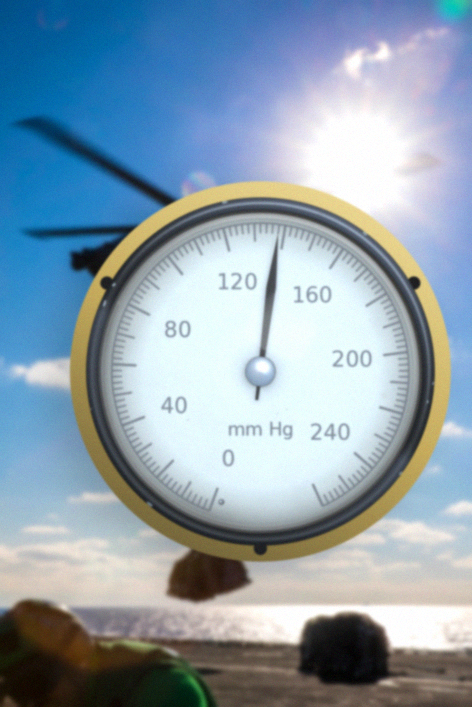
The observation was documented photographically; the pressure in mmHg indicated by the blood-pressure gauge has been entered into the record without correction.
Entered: 138 mmHg
